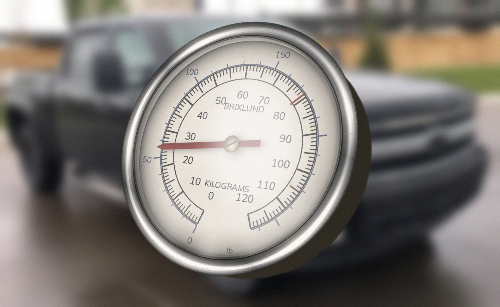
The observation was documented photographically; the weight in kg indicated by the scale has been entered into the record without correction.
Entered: 25 kg
